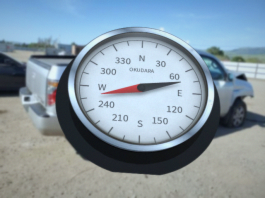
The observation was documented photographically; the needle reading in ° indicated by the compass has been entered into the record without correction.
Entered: 255 °
